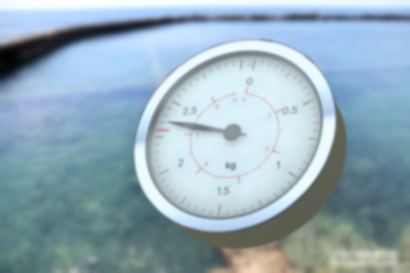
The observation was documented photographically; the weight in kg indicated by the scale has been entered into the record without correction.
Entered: 2.35 kg
